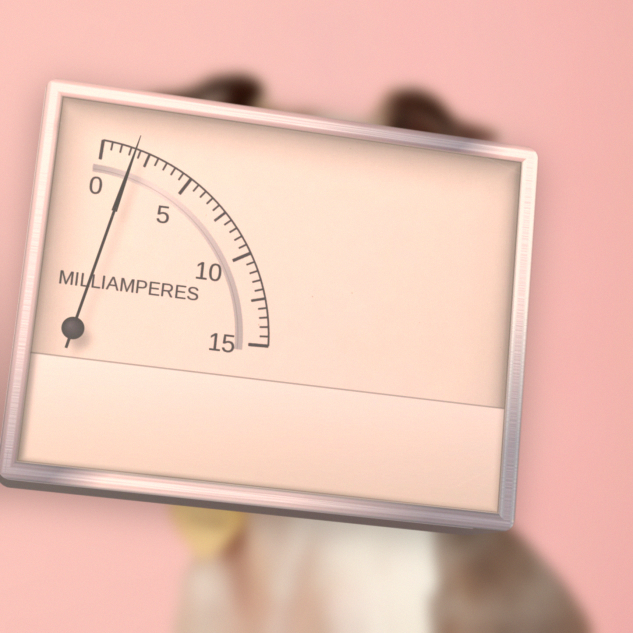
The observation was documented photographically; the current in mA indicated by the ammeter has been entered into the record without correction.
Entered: 1.75 mA
